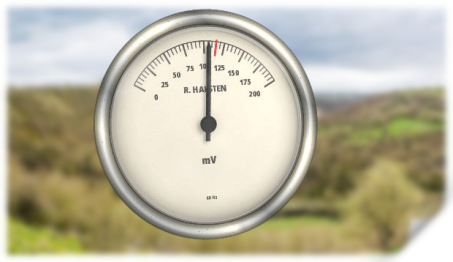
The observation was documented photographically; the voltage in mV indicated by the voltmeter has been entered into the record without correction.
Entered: 105 mV
